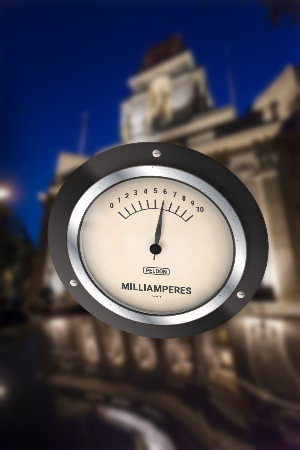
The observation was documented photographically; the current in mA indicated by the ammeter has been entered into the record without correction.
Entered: 6 mA
